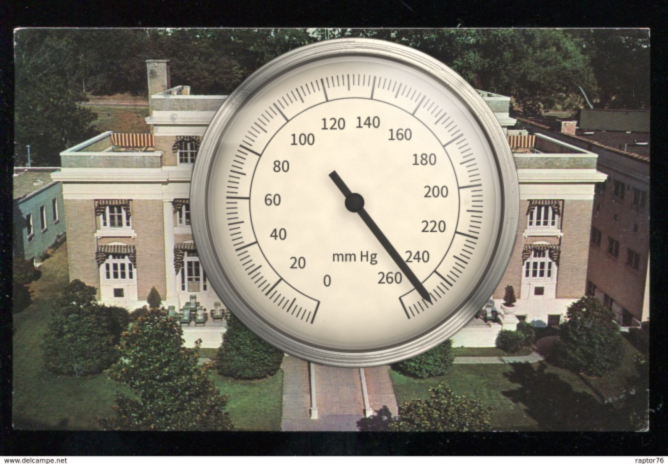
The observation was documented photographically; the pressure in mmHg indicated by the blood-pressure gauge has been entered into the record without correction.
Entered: 250 mmHg
